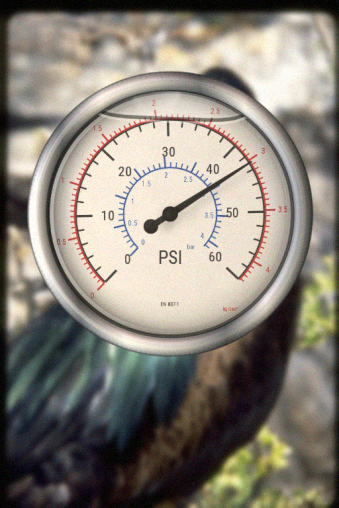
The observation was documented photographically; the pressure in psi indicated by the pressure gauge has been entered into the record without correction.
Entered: 43 psi
